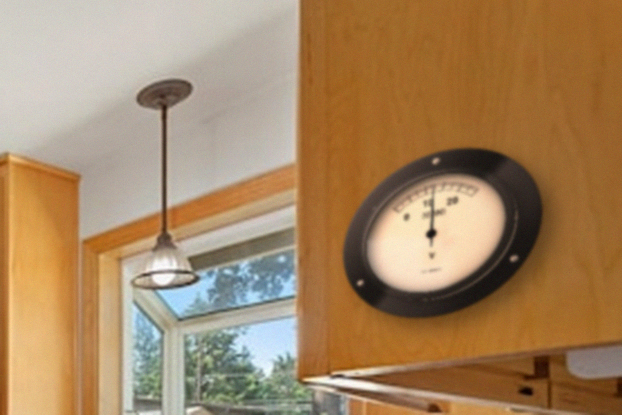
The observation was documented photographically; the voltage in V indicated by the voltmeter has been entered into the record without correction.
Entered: 12.5 V
